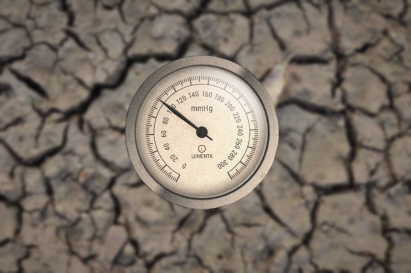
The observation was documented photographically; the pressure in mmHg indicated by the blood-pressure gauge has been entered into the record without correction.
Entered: 100 mmHg
